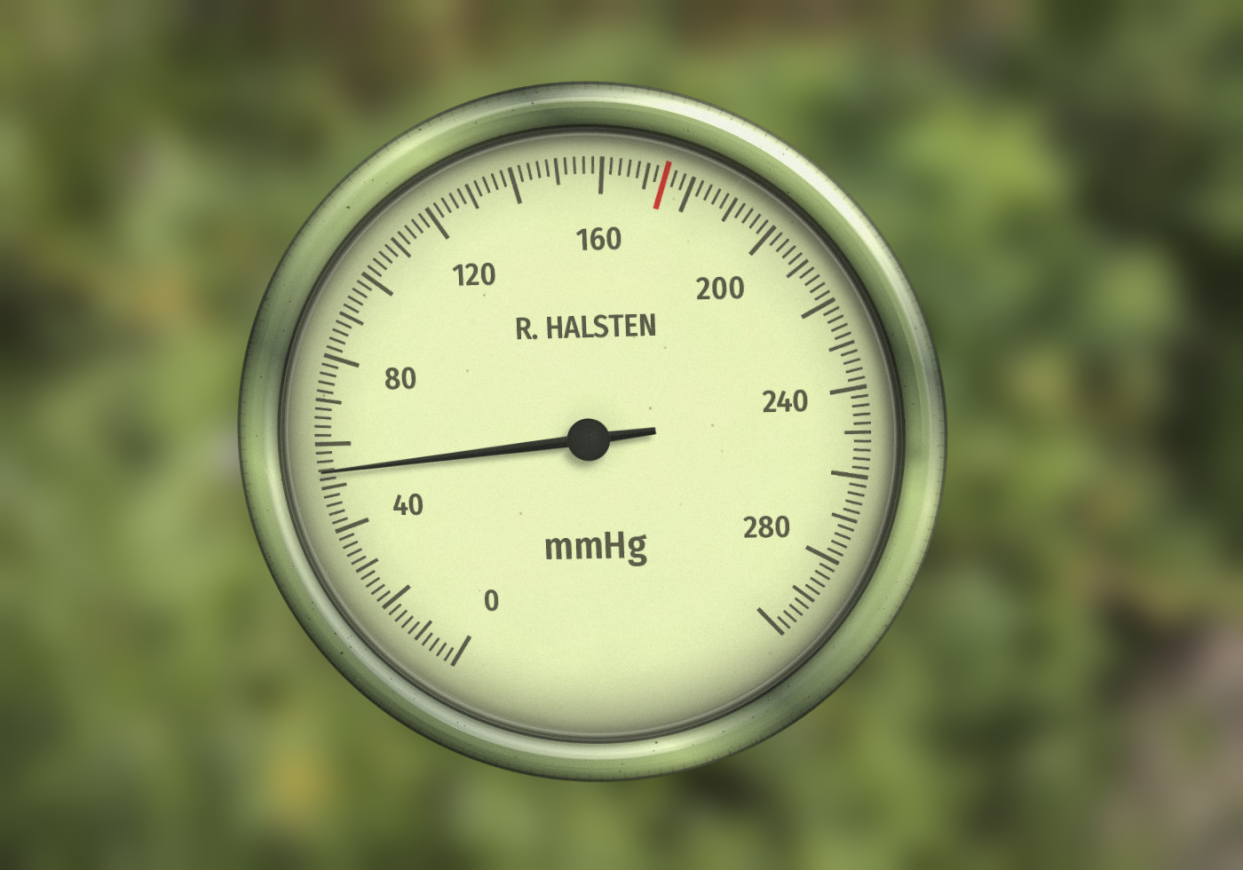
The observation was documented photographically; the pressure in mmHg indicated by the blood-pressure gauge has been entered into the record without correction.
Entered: 54 mmHg
